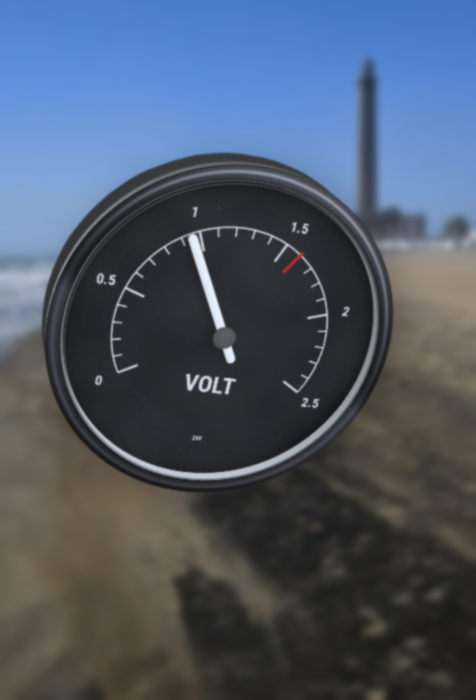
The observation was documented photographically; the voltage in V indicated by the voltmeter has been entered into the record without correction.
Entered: 0.95 V
